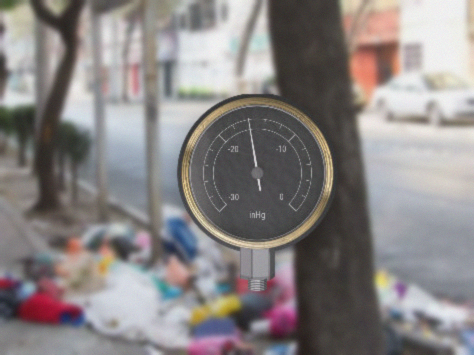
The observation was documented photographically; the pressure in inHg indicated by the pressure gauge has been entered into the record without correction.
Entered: -16 inHg
